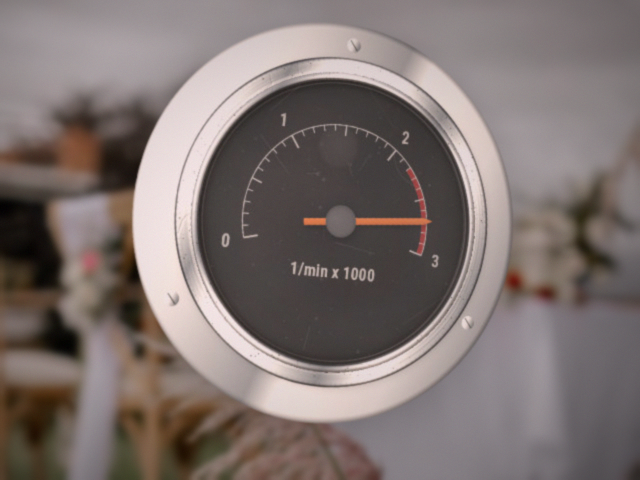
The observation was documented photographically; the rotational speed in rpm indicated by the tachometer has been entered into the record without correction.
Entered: 2700 rpm
